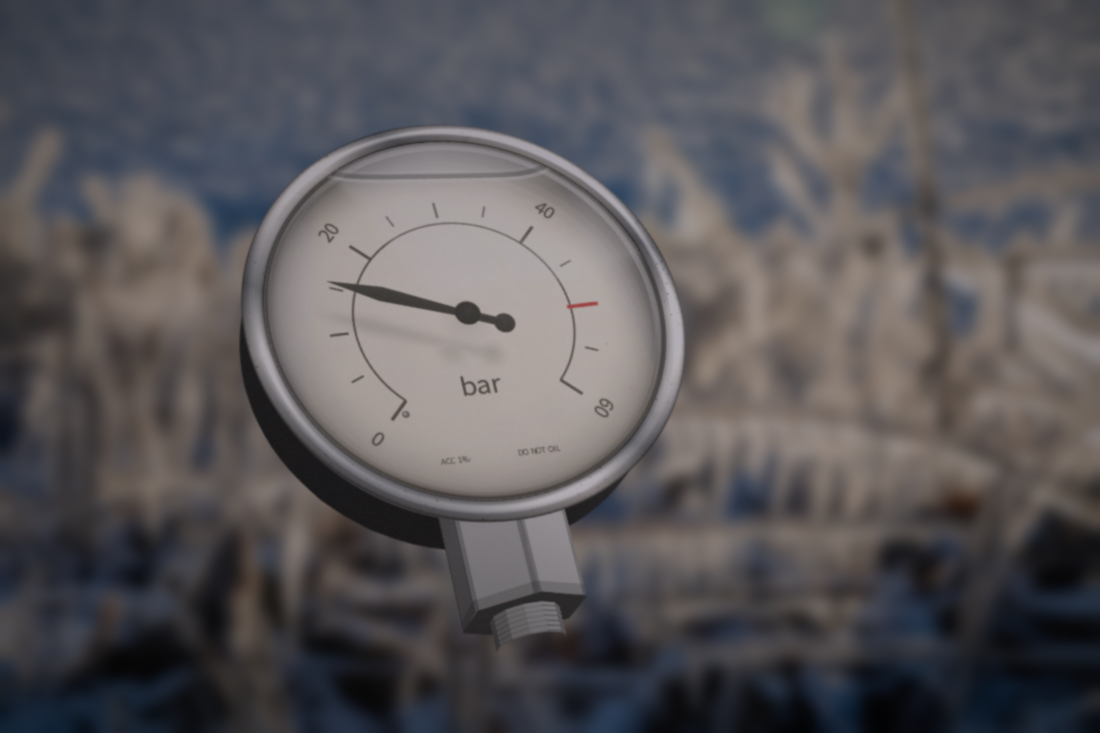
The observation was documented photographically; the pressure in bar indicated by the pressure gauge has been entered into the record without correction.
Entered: 15 bar
